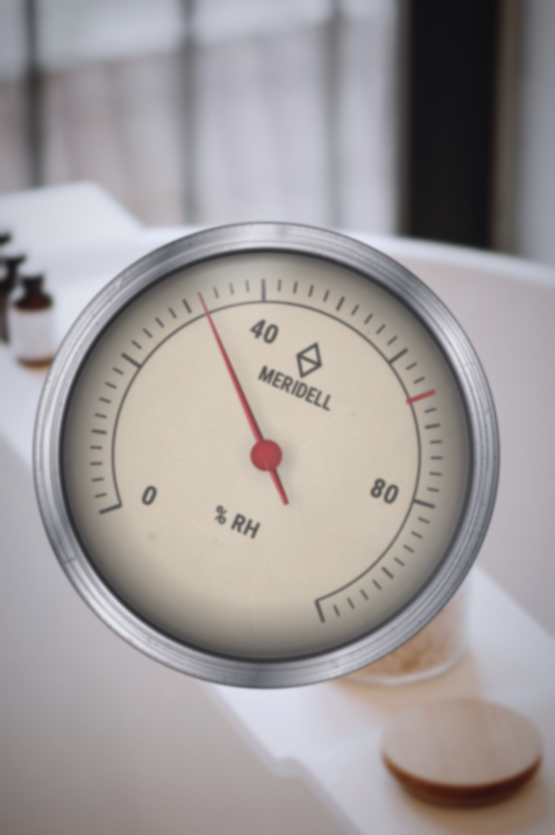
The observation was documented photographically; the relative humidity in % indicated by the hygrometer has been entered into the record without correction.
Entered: 32 %
